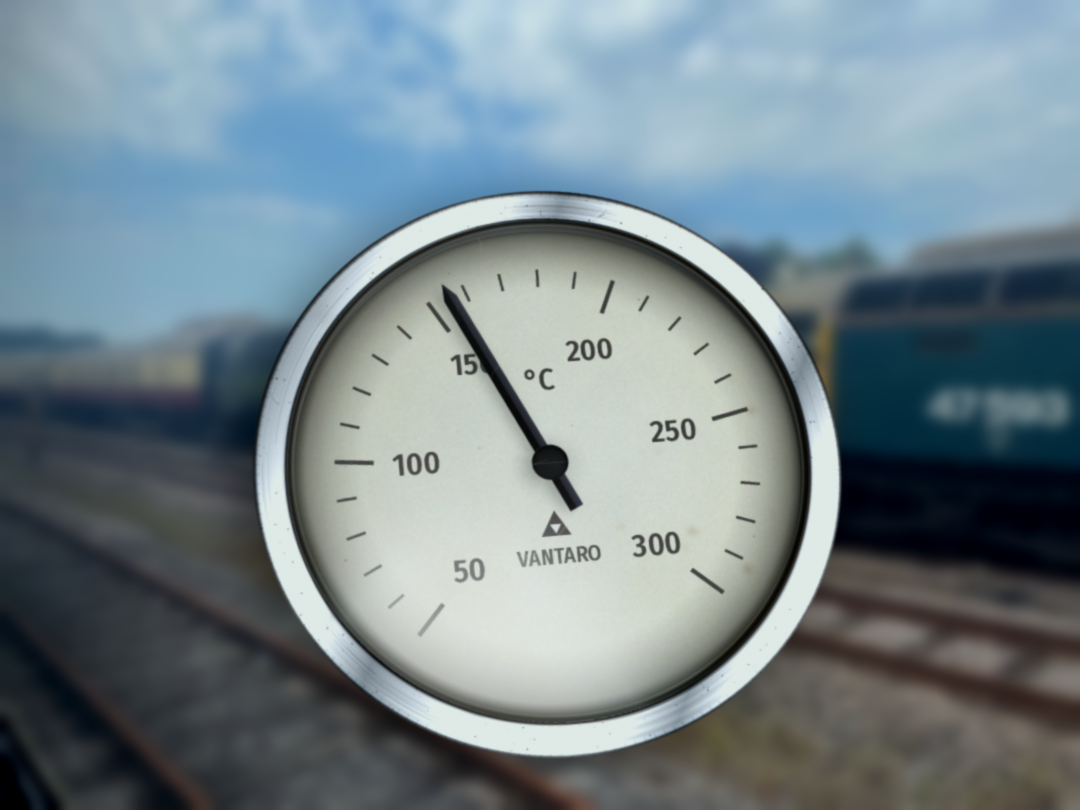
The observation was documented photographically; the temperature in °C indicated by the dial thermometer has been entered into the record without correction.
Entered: 155 °C
